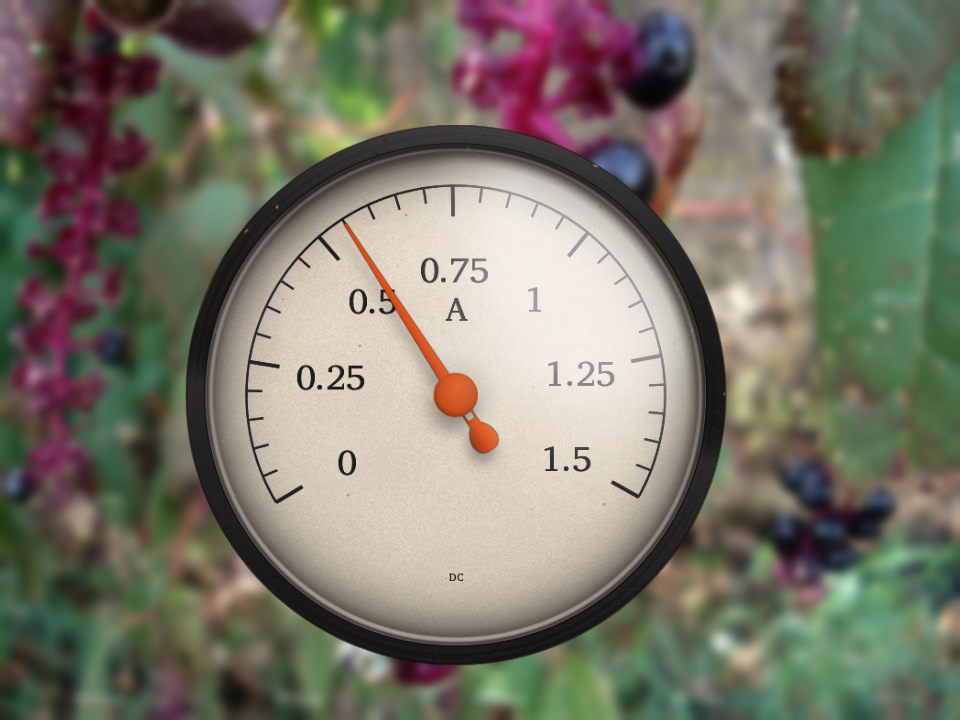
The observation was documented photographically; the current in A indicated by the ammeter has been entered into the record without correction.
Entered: 0.55 A
